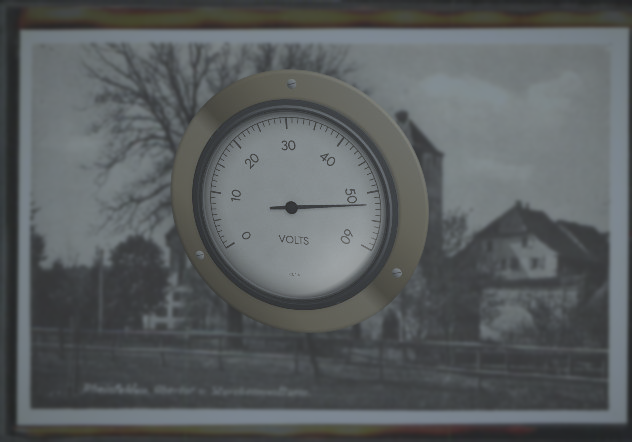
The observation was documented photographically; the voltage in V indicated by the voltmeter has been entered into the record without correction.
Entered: 52 V
